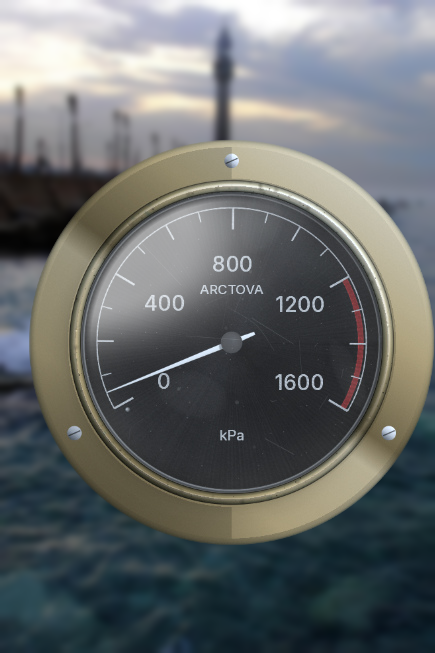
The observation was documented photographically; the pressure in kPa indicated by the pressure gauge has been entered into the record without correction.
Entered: 50 kPa
